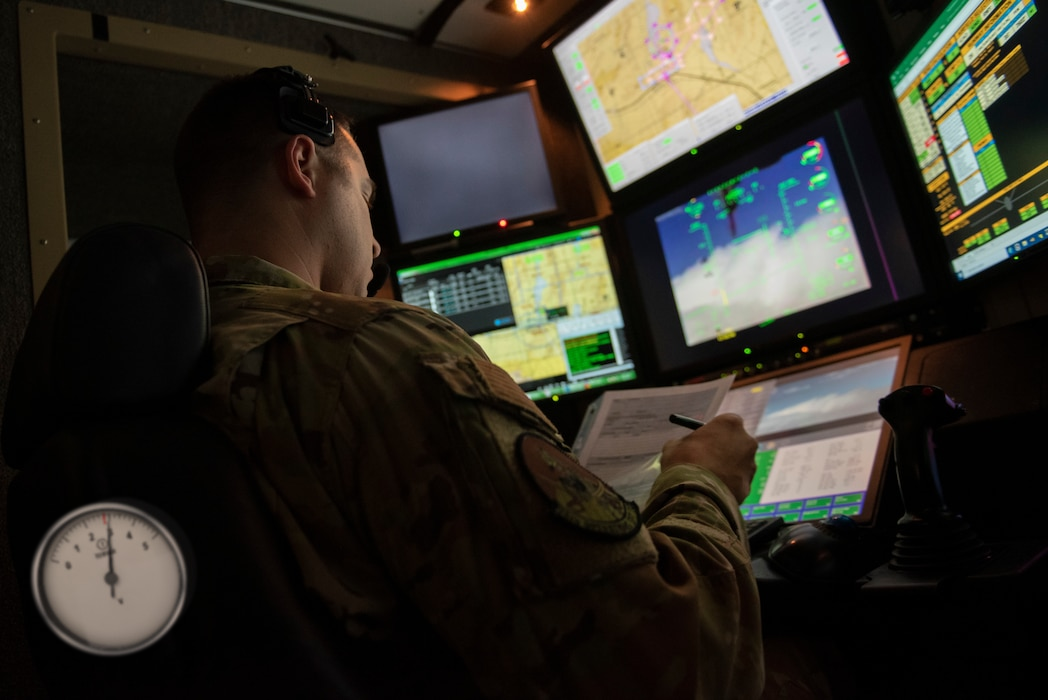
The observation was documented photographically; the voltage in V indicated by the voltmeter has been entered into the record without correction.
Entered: 3 V
